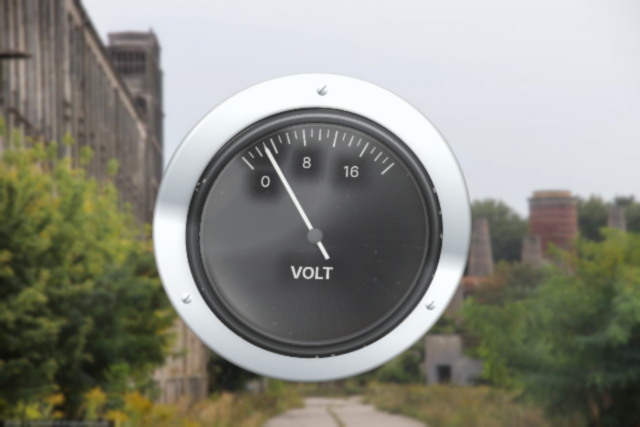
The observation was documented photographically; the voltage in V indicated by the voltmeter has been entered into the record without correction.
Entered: 3 V
